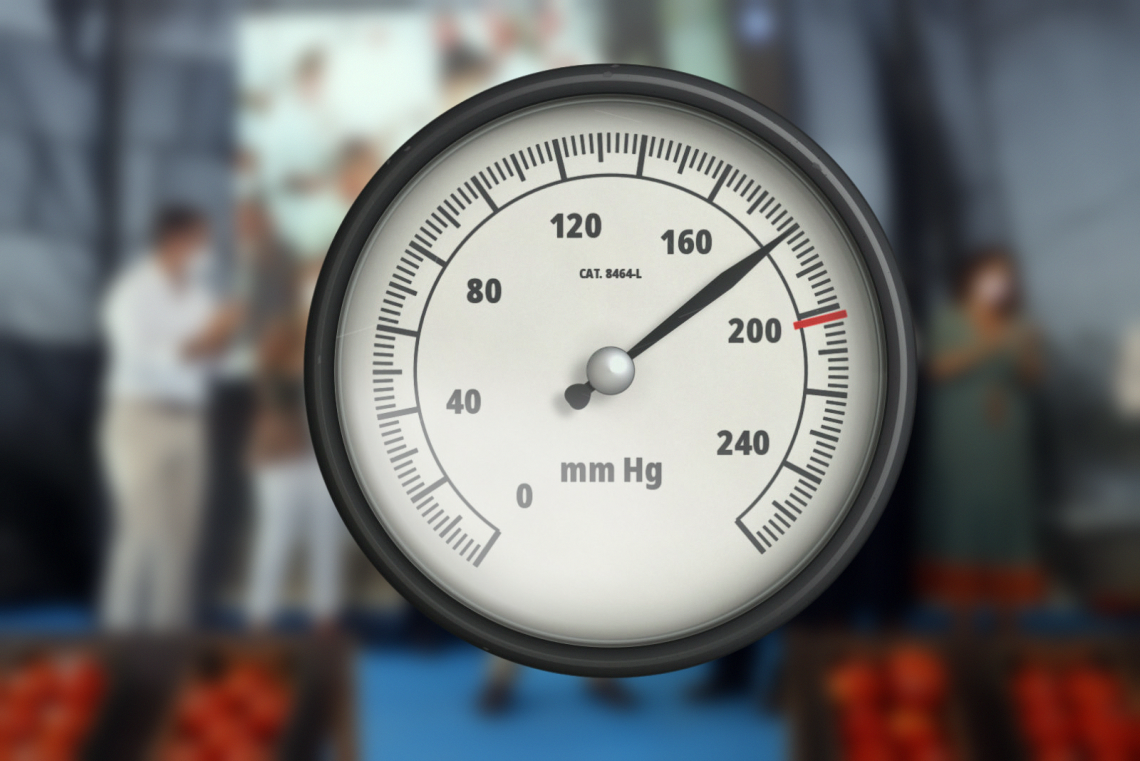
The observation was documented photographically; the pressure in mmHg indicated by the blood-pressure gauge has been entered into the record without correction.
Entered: 180 mmHg
